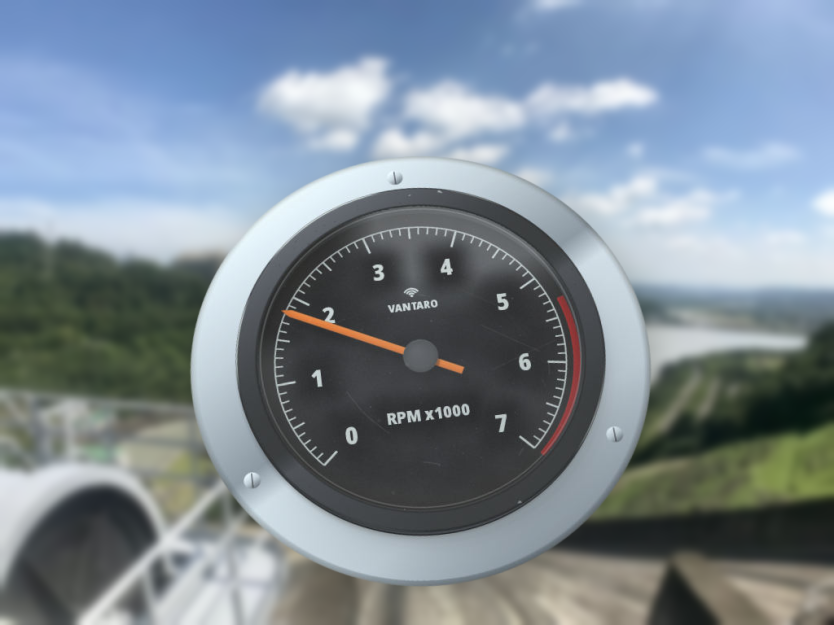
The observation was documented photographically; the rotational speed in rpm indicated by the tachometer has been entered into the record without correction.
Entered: 1800 rpm
